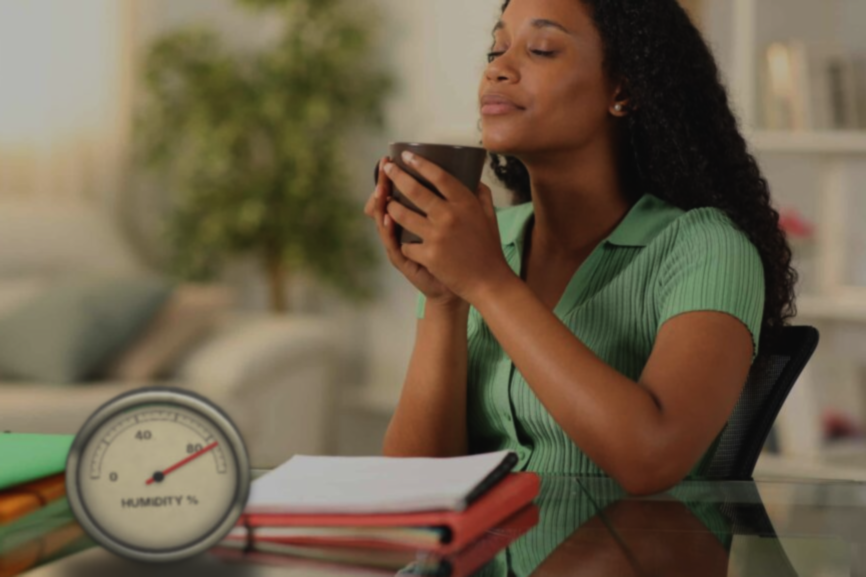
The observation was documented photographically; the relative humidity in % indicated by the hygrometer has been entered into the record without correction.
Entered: 84 %
